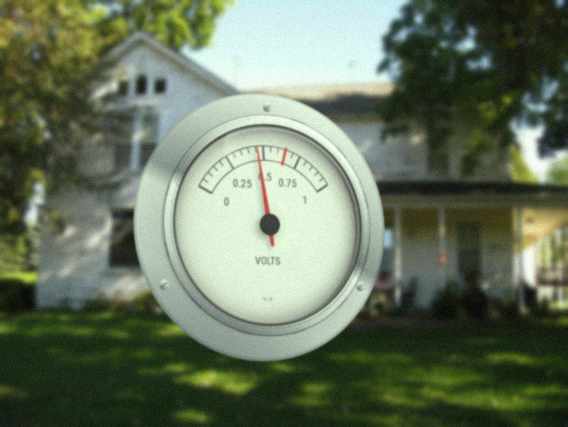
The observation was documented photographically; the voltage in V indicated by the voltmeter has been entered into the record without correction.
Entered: 0.45 V
